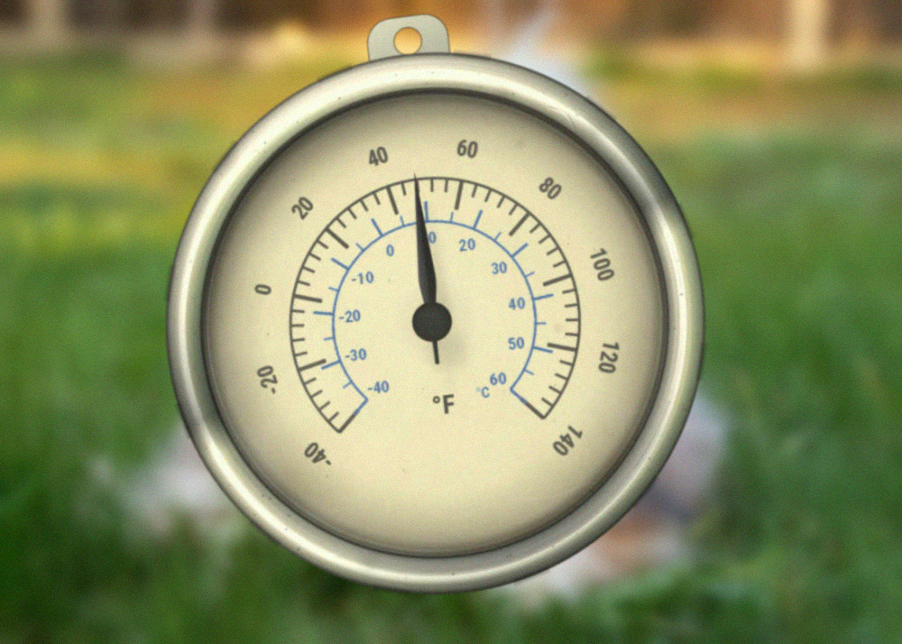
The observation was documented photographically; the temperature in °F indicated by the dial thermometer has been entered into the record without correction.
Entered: 48 °F
